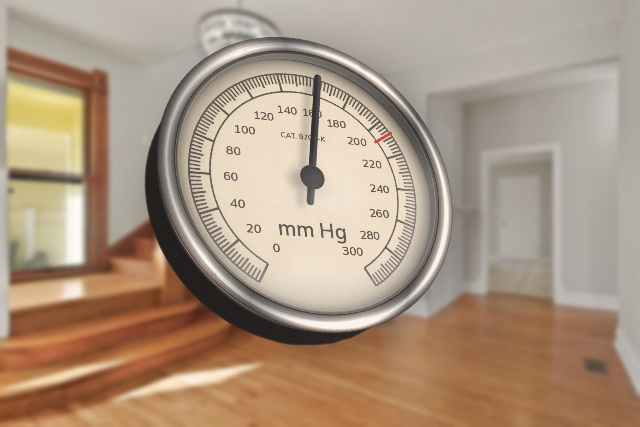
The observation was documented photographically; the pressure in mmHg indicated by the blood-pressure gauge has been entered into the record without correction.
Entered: 160 mmHg
